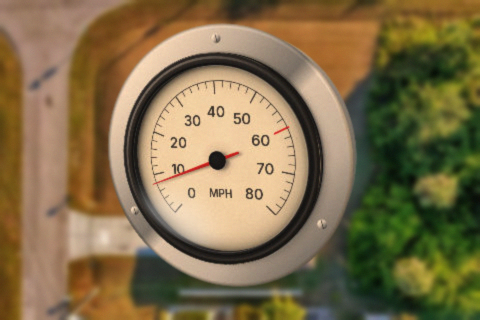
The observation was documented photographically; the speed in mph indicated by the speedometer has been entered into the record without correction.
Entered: 8 mph
